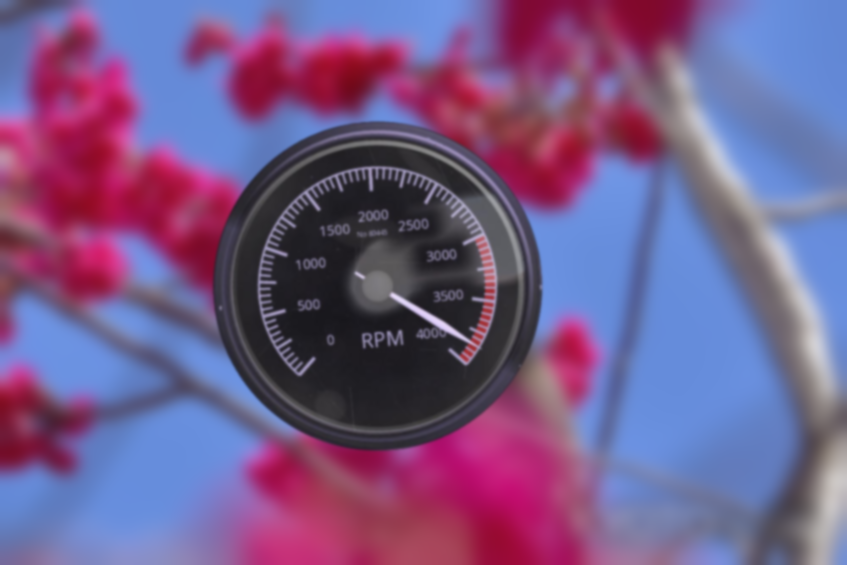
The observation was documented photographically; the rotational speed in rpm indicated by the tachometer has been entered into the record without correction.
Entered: 3850 rpm
